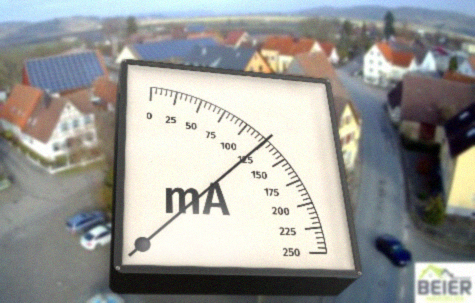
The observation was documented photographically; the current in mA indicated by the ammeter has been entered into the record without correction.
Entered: 125 mA
